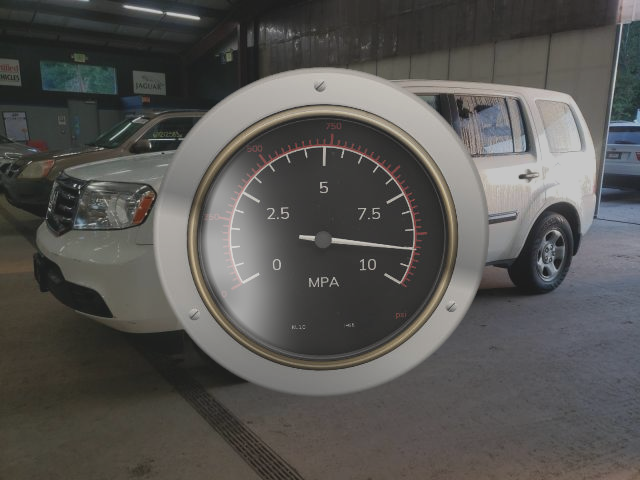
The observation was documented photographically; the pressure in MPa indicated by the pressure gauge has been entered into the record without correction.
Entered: 9 MPa
